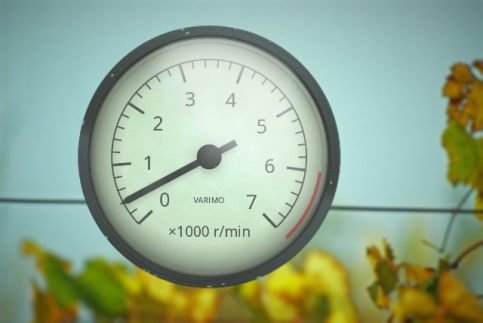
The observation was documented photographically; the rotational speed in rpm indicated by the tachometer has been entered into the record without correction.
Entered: 400 rpm
